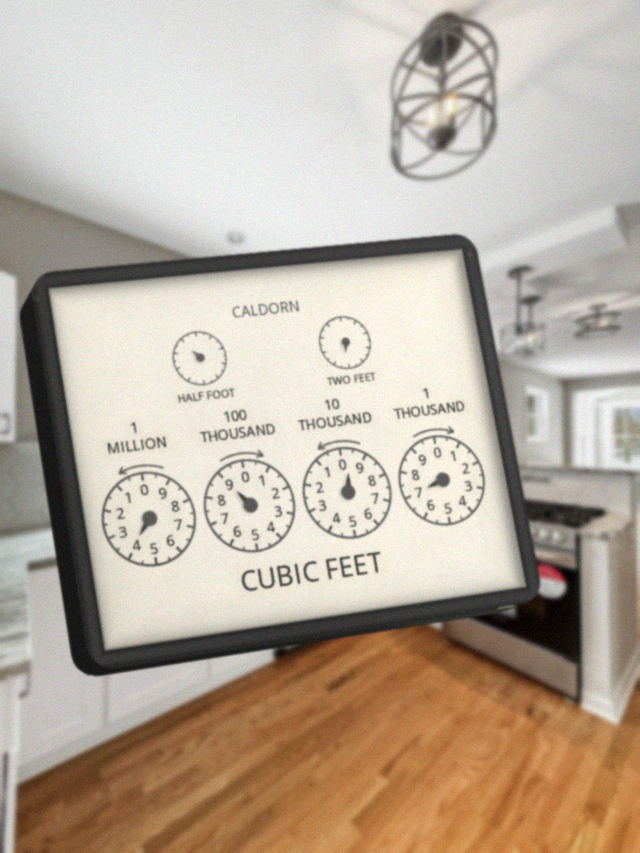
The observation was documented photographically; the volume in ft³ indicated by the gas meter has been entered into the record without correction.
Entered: 389700 ft³
